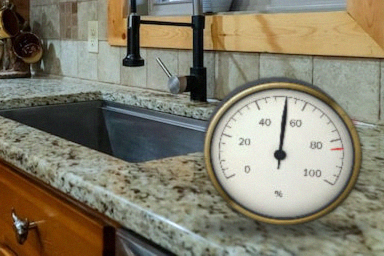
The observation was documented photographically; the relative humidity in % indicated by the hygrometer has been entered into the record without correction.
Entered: 52 %
